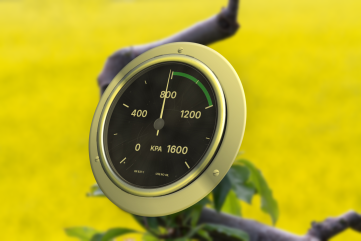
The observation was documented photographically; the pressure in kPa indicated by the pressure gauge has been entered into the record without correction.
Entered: 800 kPa
